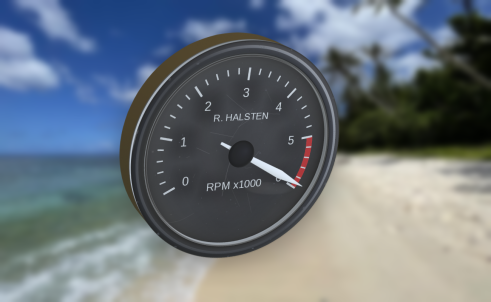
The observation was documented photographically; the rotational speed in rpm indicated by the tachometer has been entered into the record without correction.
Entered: 5900 rpm
